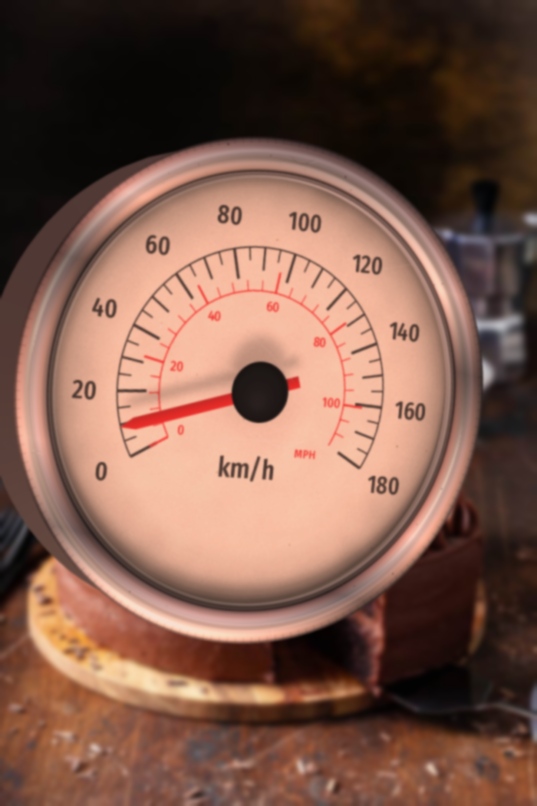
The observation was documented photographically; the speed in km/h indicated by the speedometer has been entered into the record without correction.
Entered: 10 km/h
